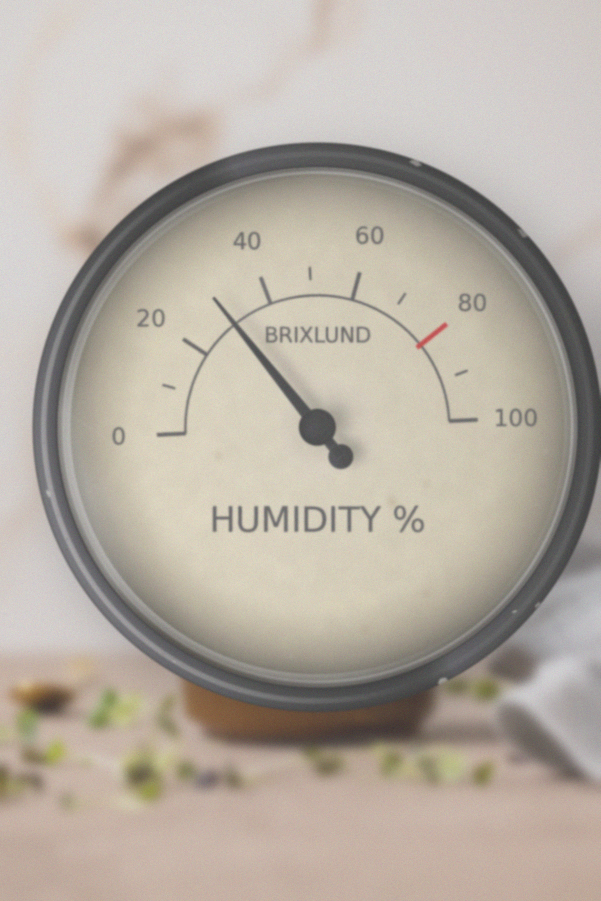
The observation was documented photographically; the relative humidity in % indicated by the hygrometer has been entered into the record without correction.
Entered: 30 %
